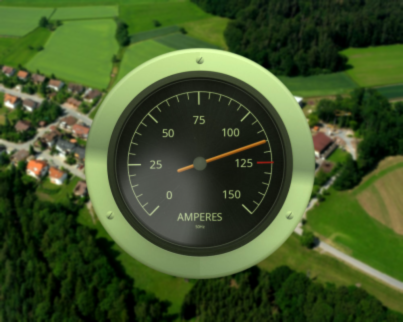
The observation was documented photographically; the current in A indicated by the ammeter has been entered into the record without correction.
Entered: 115 A
